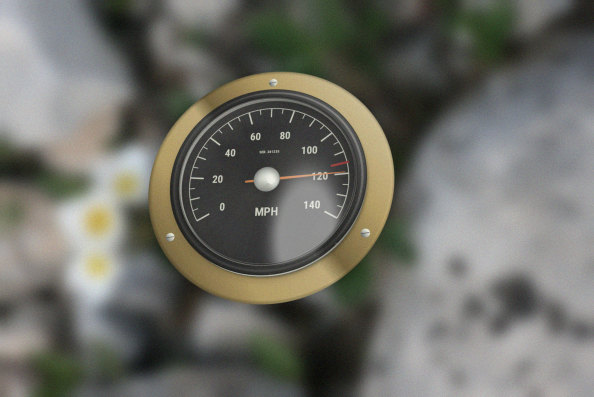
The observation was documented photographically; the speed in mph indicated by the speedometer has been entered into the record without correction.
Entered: 120 mph
